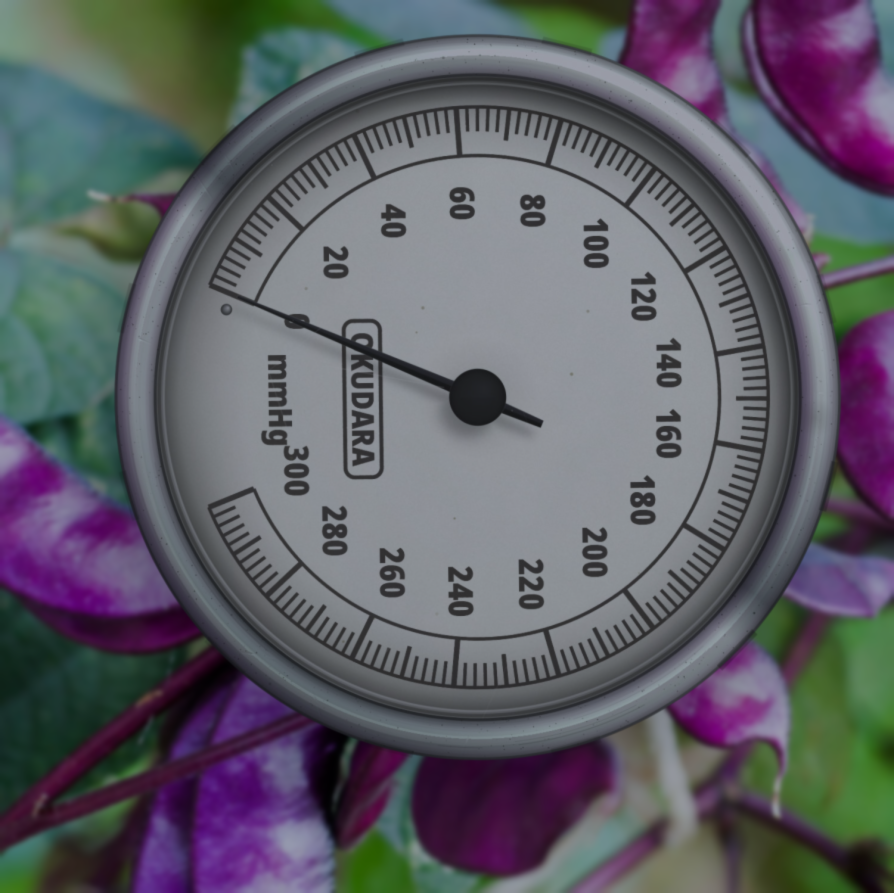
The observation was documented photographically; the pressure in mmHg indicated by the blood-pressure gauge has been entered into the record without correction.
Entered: 0 mmHg
